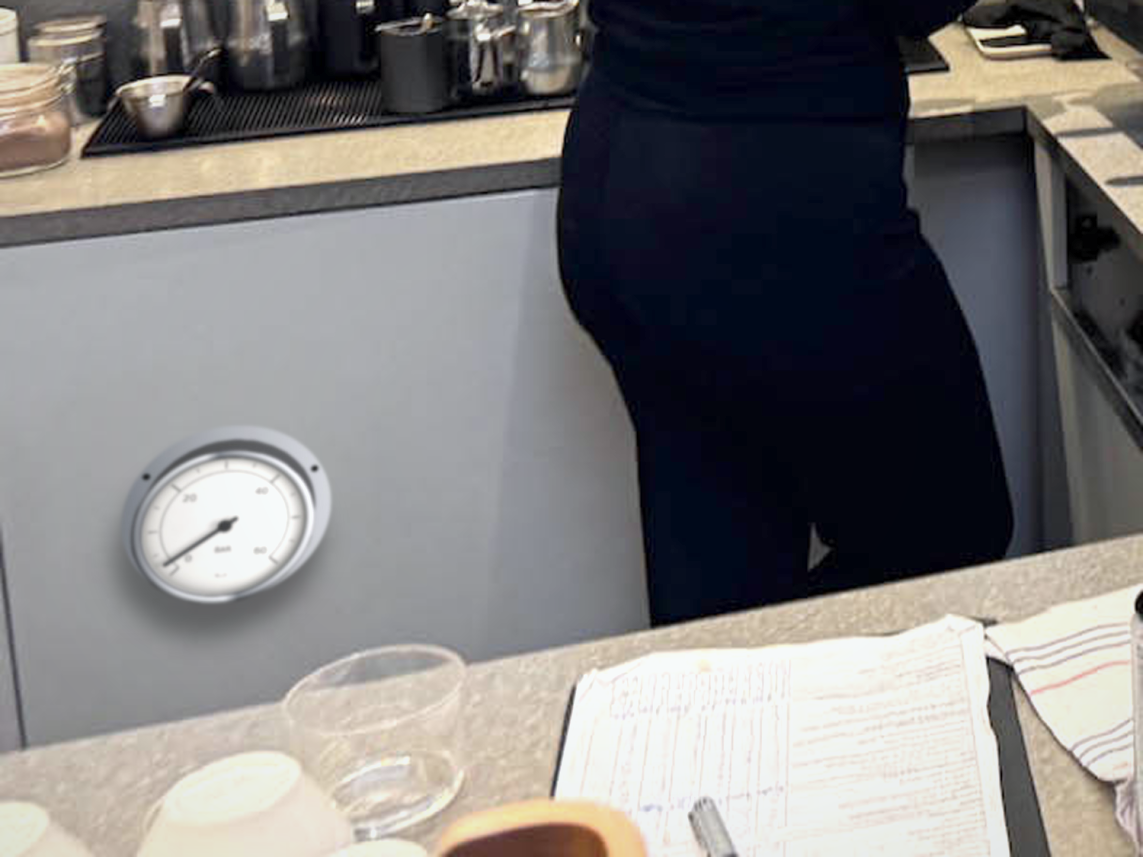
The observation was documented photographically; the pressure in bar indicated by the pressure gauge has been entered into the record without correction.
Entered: 2.5 bar
